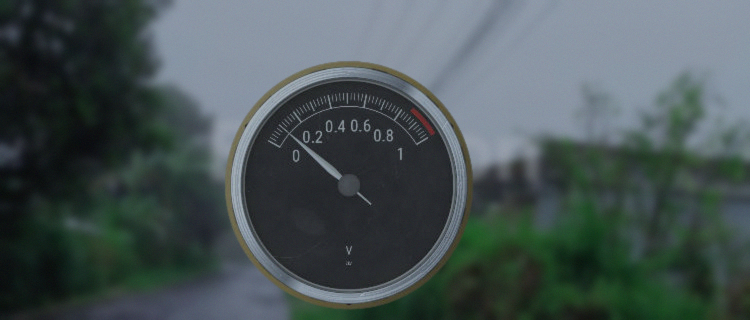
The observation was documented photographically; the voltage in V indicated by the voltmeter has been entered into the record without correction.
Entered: 0.1 V
